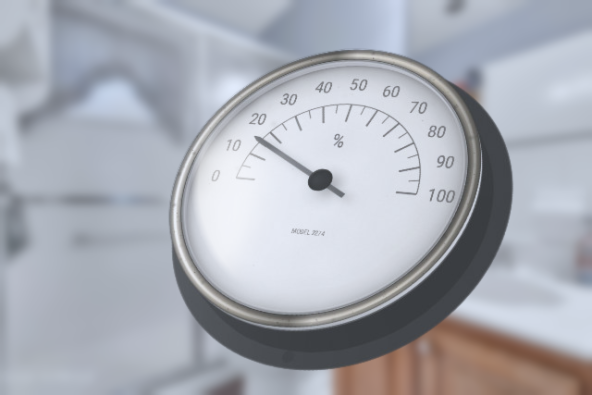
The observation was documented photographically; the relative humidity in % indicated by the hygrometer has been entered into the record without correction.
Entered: 15 %
